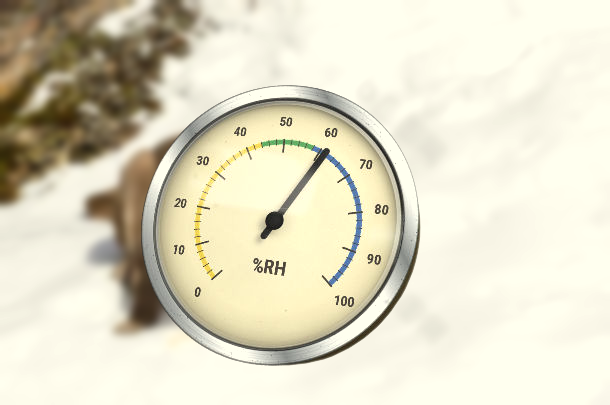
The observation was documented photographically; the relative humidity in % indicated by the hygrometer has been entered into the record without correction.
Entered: 62 %
